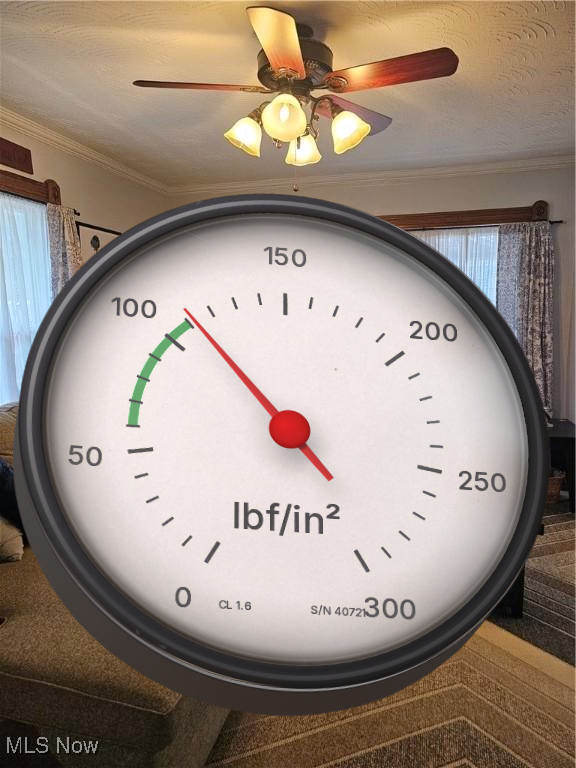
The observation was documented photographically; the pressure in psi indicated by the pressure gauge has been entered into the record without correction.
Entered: 110 psi
